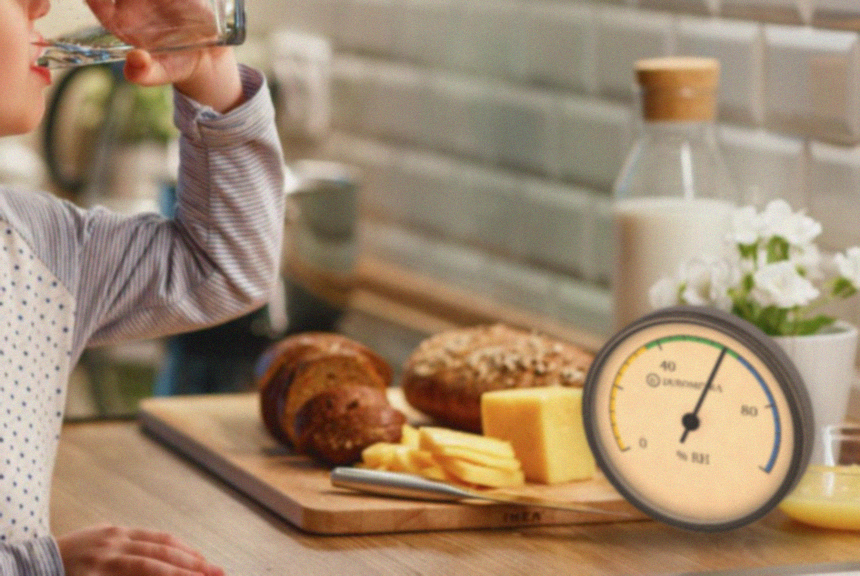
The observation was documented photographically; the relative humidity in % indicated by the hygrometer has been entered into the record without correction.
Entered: 60 %
